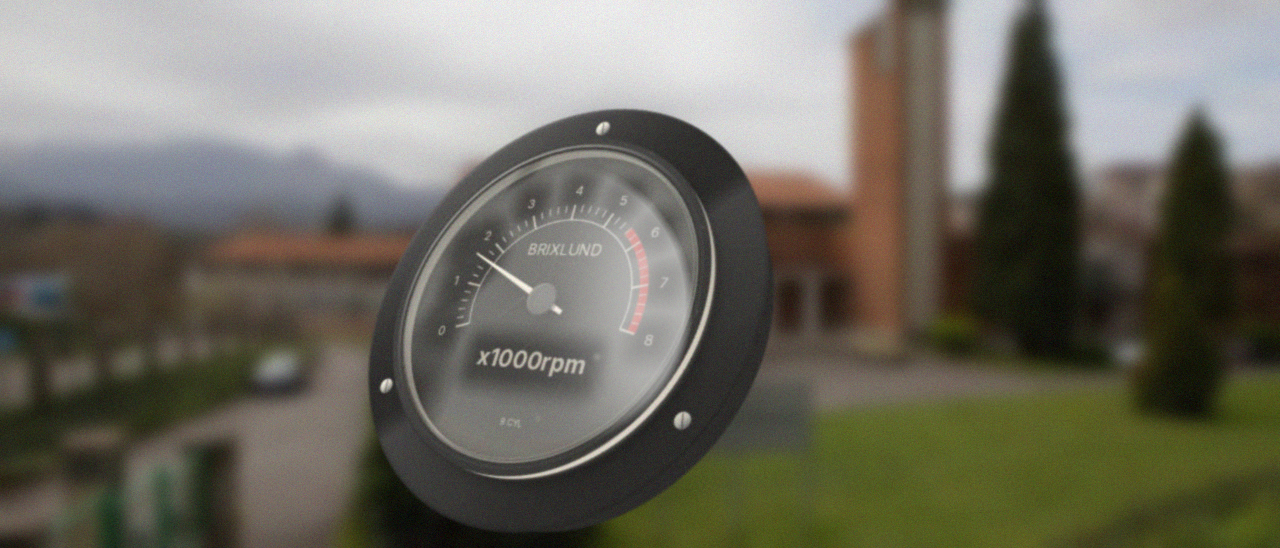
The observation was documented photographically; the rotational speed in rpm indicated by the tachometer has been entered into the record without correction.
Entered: 1600 rpm
